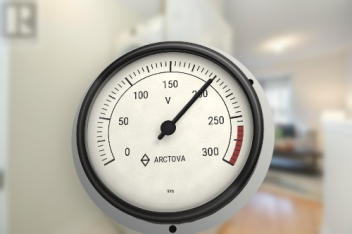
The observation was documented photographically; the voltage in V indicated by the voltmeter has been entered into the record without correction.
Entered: 200 V
